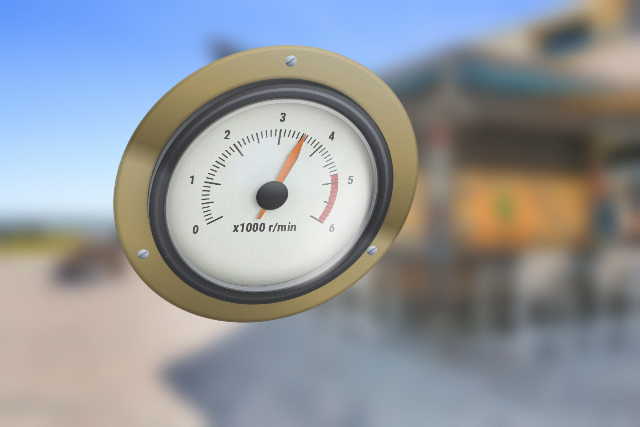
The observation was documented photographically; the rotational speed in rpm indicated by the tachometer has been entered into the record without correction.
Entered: 3500 rpm
